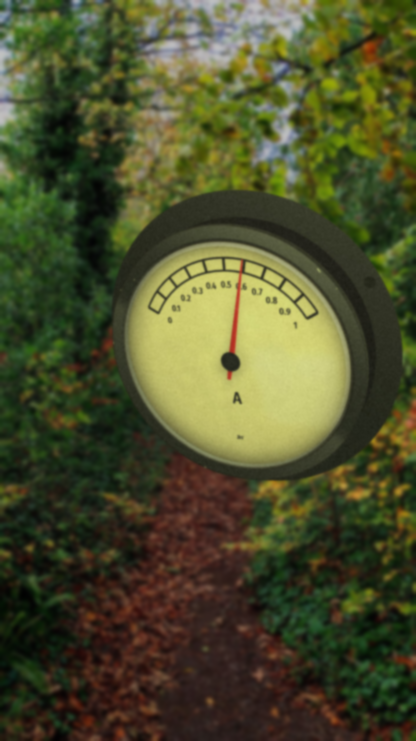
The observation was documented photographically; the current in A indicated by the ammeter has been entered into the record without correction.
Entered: 0.6 A
